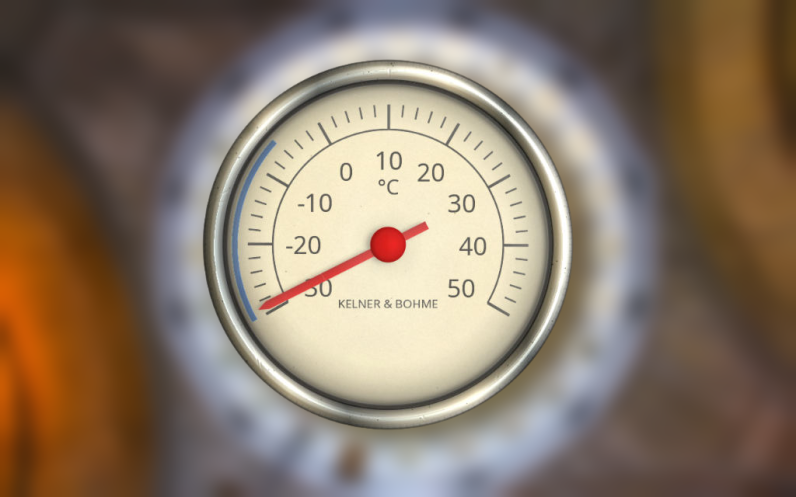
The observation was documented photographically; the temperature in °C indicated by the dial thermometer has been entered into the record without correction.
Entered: -29 °C
